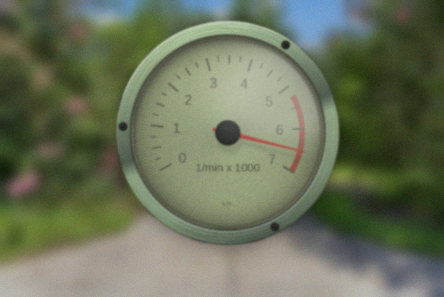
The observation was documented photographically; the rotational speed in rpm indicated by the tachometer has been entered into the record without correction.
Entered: 6500 rpm
